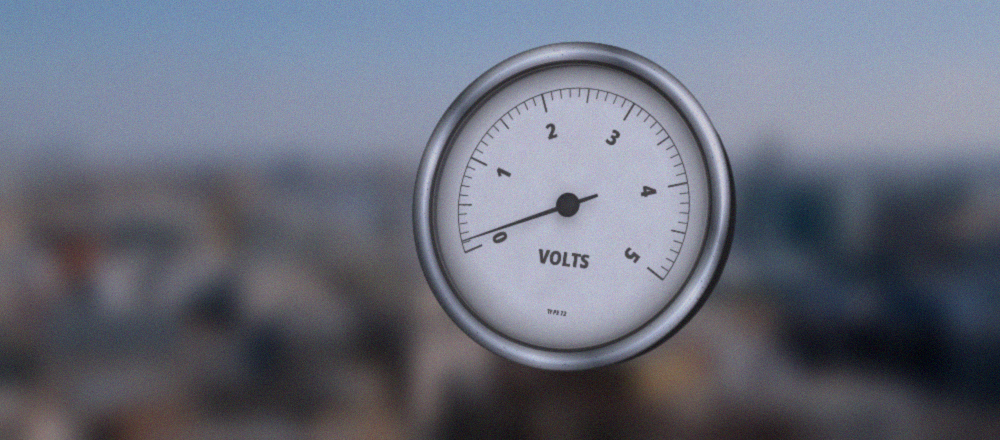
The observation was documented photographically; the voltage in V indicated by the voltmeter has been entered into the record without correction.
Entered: 0.1 V
